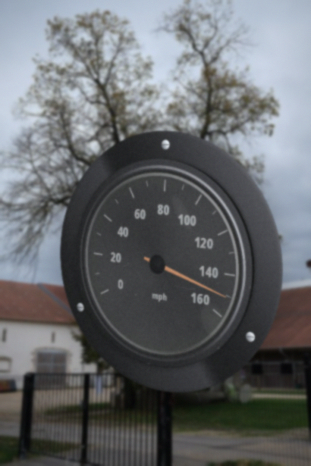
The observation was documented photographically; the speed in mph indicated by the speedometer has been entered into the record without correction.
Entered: 150 mph
